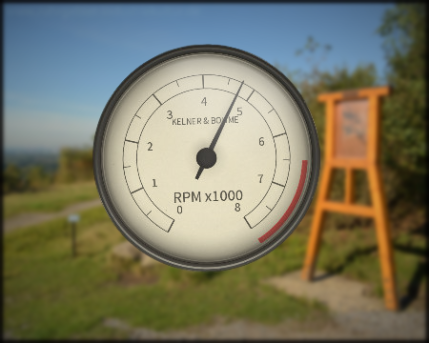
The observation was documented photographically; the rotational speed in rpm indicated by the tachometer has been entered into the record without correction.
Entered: 4750 rpm
